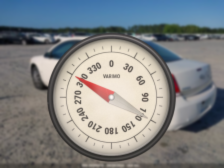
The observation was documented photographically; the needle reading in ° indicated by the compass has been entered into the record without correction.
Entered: 300 °
